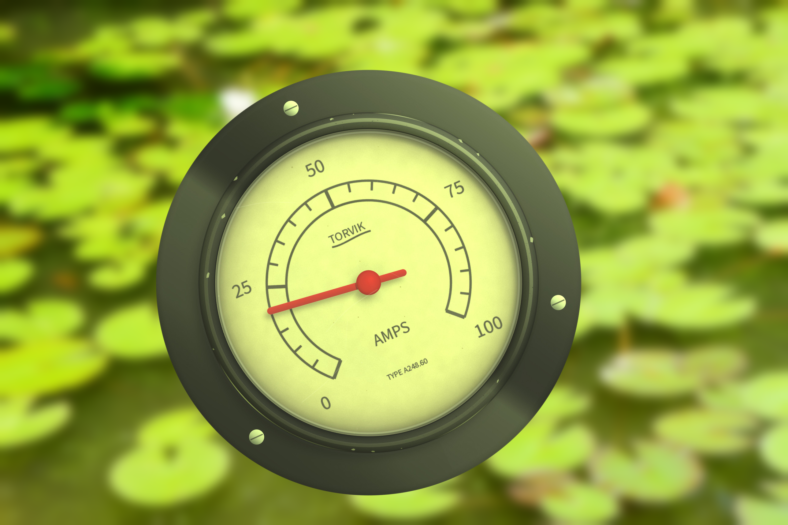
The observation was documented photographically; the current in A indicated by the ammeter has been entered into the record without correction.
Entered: 20 A
